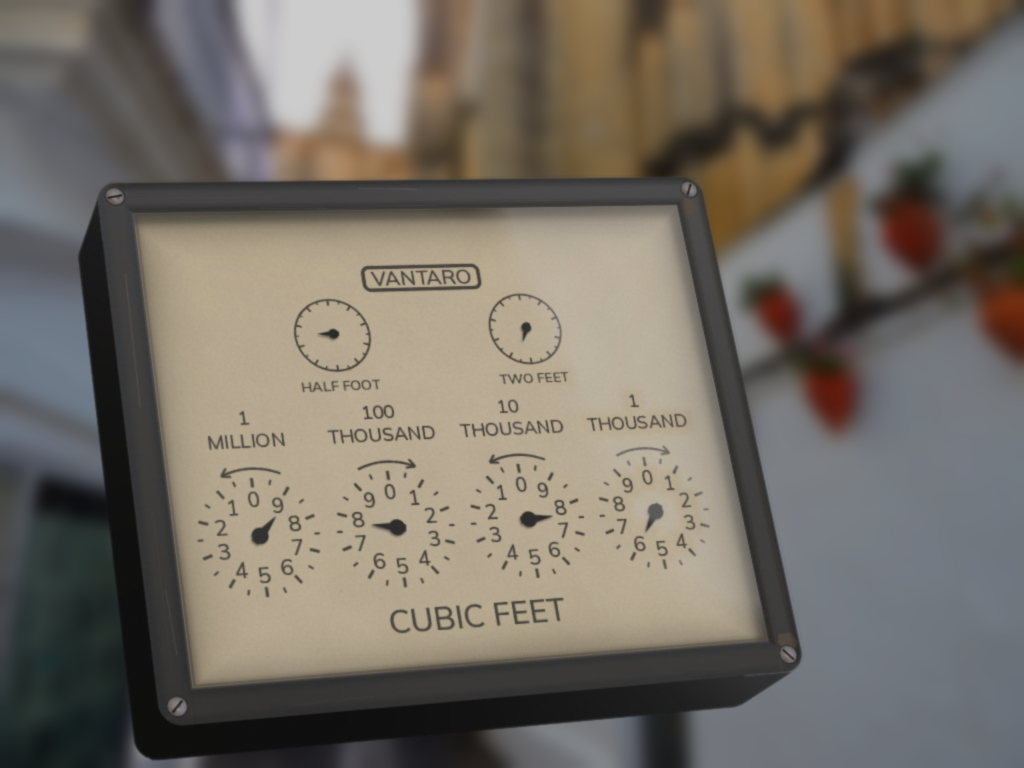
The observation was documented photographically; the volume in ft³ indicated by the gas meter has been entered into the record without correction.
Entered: 877600 ft³
